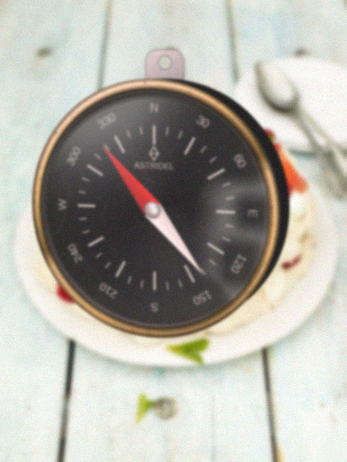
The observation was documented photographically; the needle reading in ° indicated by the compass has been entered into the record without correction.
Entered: 320 °
